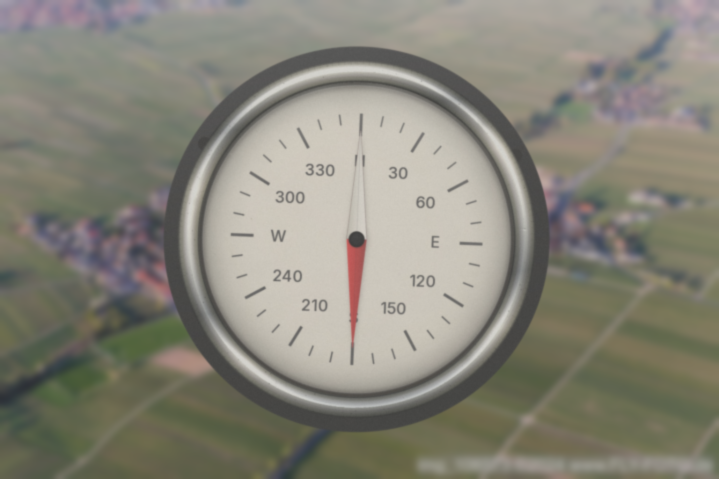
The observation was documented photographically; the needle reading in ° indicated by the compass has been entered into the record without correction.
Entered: 180 °
